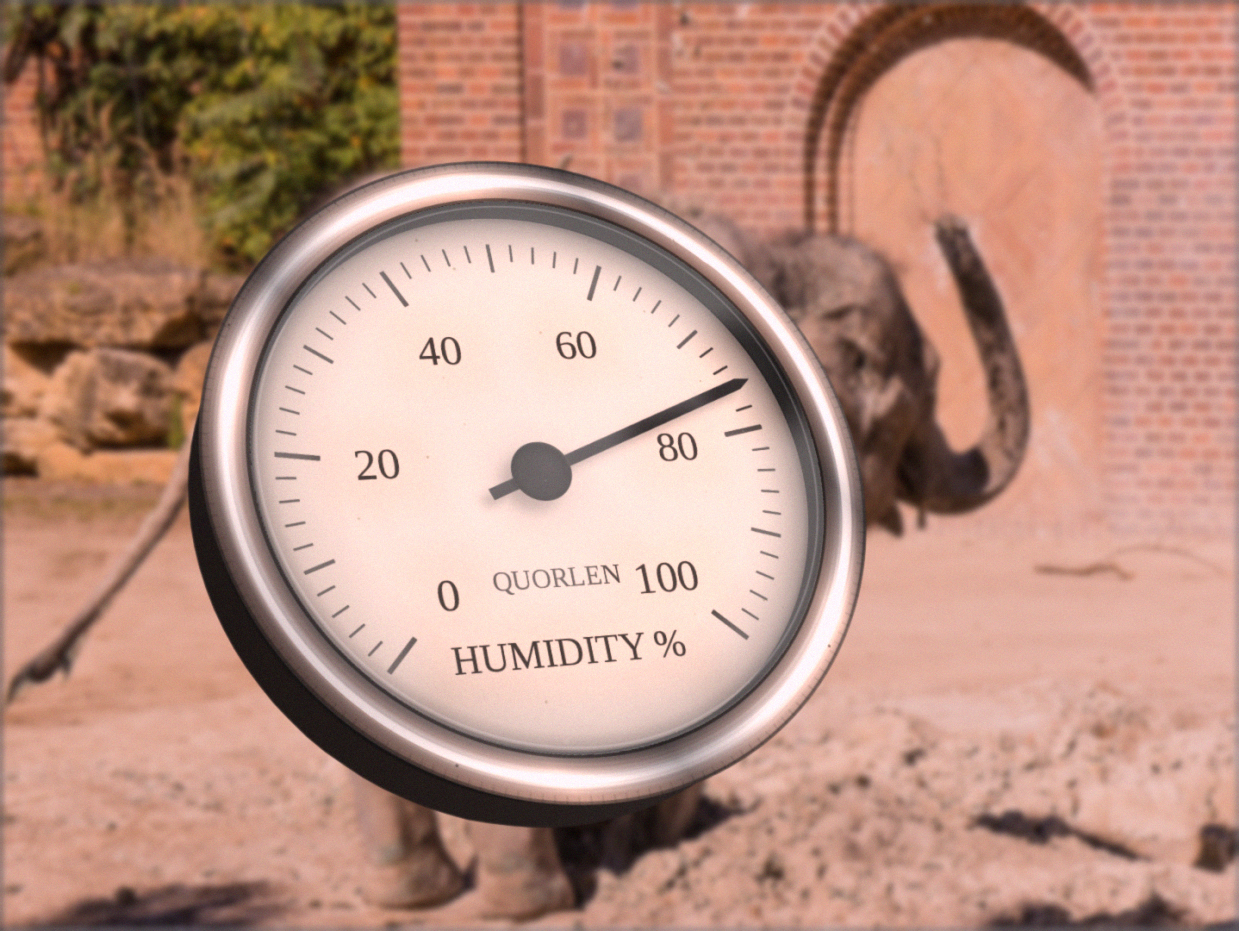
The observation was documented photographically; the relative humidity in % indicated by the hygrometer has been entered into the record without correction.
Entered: 76 %
